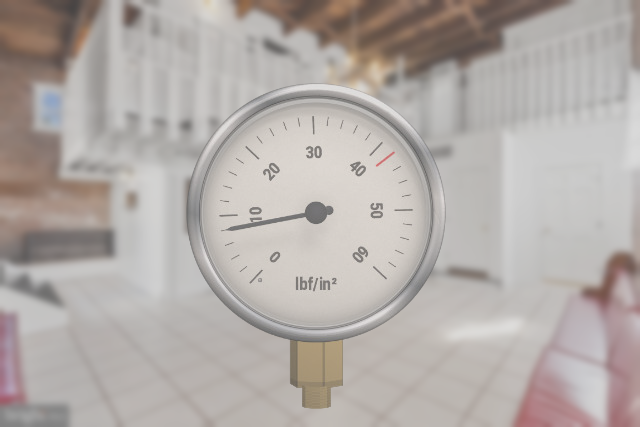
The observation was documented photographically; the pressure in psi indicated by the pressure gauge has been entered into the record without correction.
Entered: 8 psi
